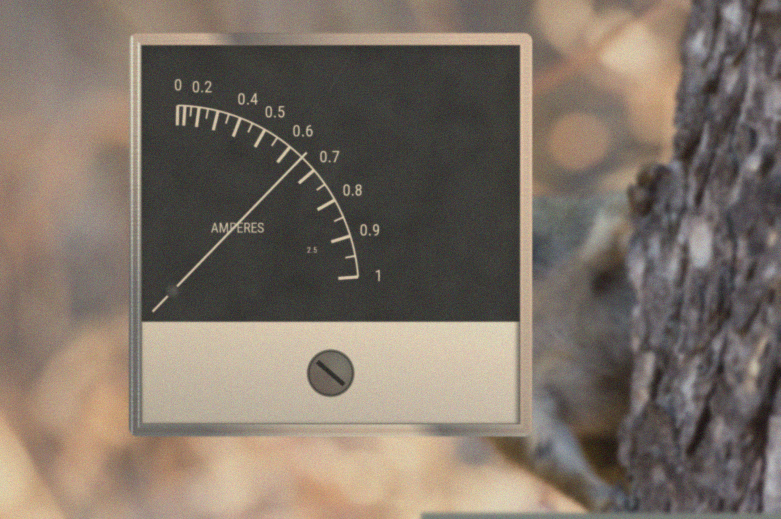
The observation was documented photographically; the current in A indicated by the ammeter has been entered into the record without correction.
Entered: 0.65 A
